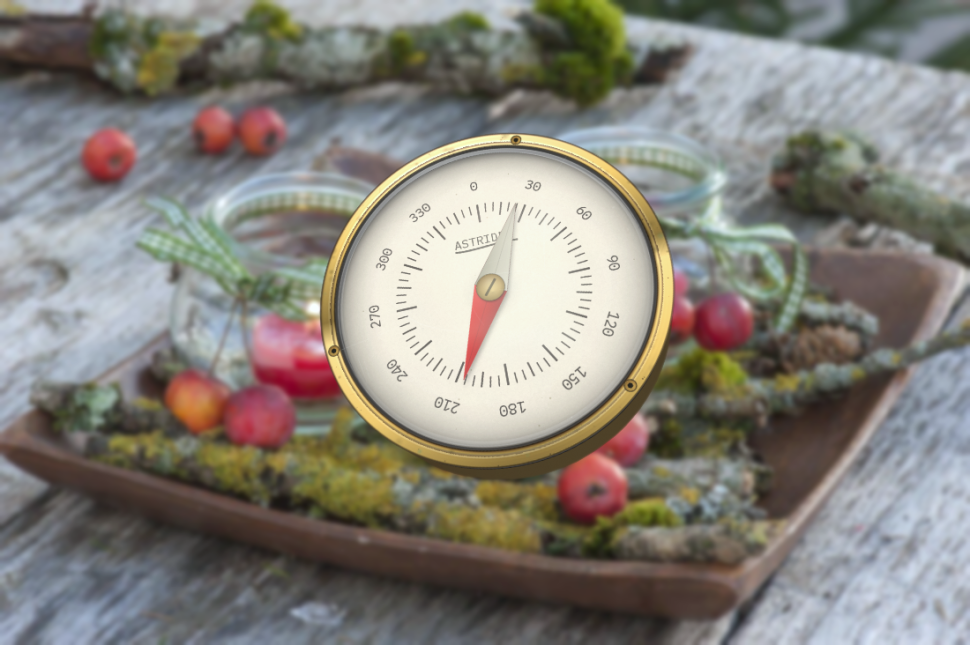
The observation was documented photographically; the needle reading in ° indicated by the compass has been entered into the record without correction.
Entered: 205 °
